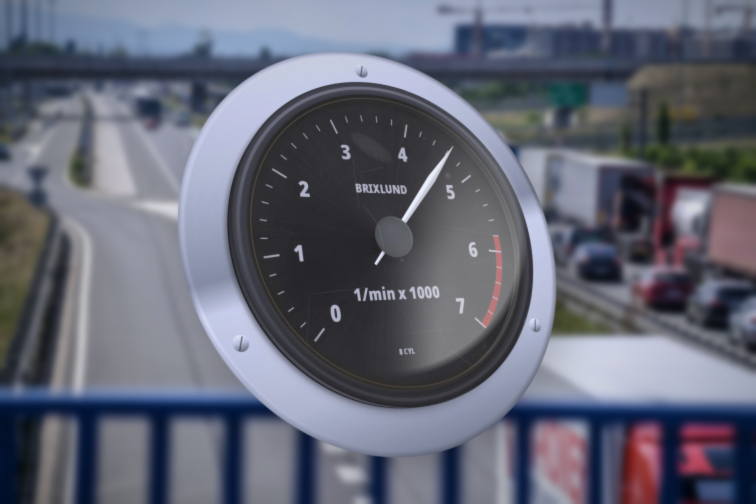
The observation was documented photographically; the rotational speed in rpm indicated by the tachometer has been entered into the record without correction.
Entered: 4600 rpm
